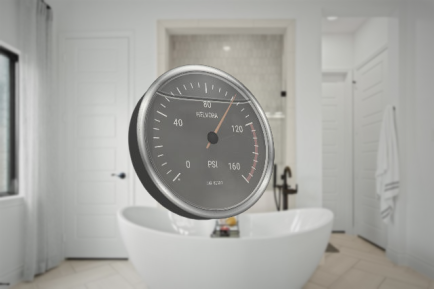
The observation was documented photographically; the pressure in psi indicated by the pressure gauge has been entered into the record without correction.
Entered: 100 psi
